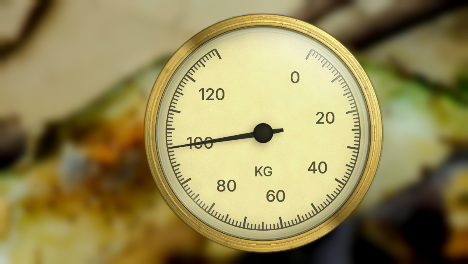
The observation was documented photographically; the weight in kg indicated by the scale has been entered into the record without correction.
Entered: 100 kg
